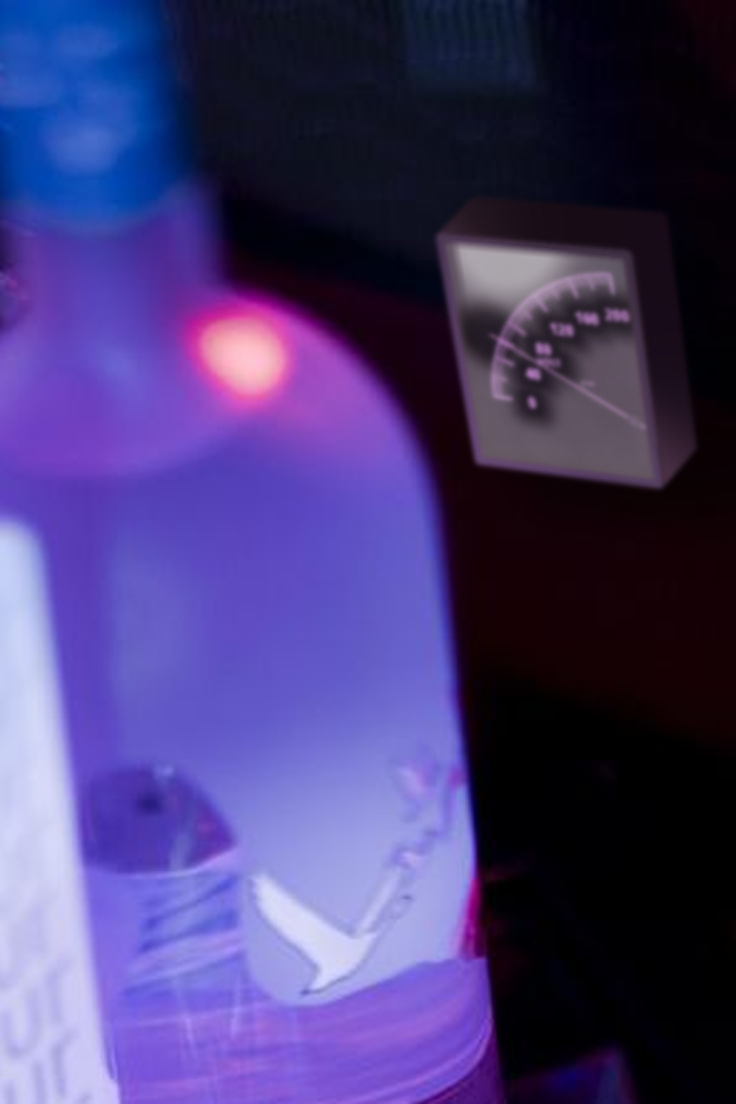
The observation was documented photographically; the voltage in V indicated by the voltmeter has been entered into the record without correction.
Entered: 60 V
